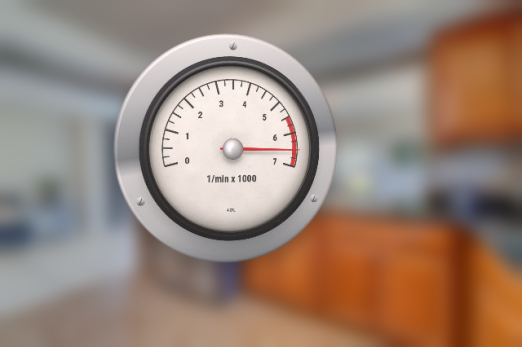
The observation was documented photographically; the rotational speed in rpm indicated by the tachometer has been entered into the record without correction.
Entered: 6500 rpm
